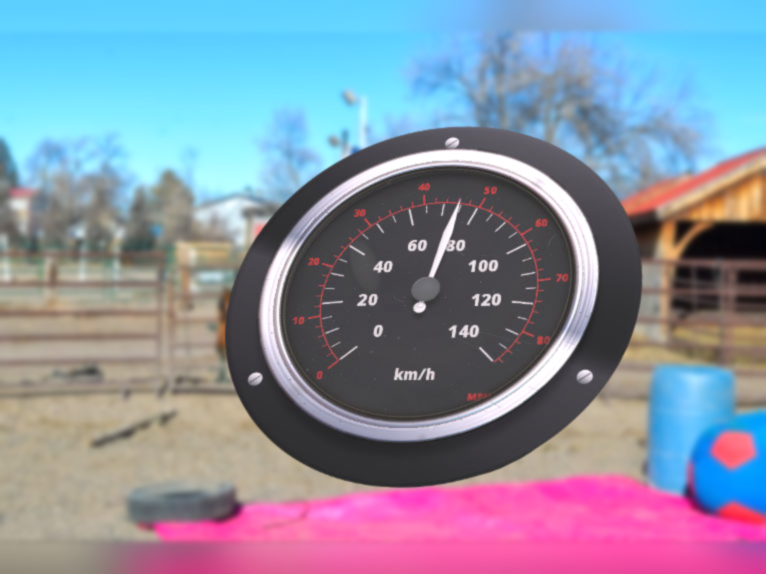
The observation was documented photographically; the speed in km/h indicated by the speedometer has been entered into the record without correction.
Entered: 75 km/h
